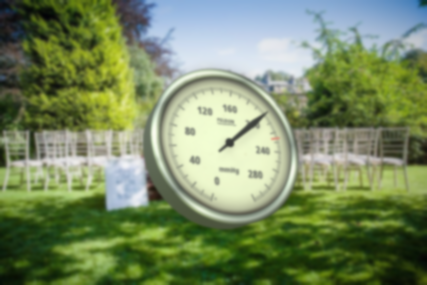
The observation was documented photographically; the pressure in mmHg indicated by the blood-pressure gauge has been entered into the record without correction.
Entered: 200 mmHg
